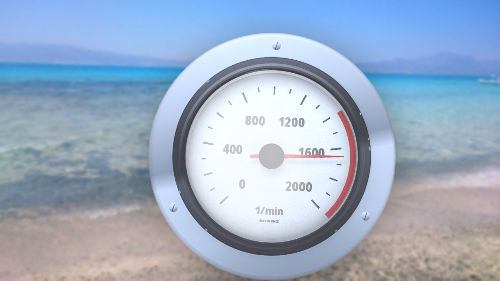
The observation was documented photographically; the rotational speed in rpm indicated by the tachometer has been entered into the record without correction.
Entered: 1650 rpm
